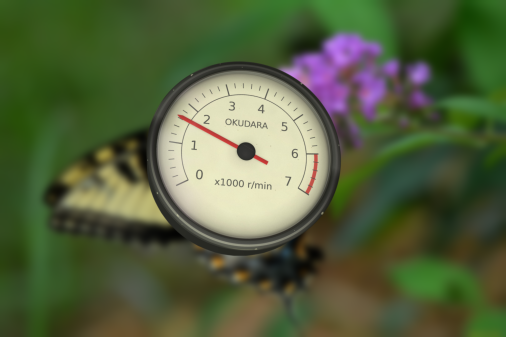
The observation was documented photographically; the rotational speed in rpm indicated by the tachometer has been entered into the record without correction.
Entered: 1600 rpm
